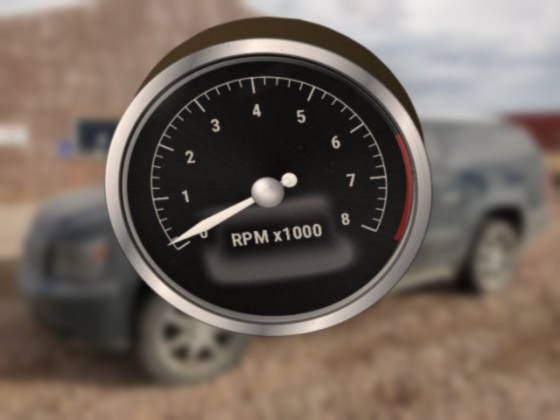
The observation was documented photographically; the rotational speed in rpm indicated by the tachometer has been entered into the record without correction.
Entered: 200 rpm
